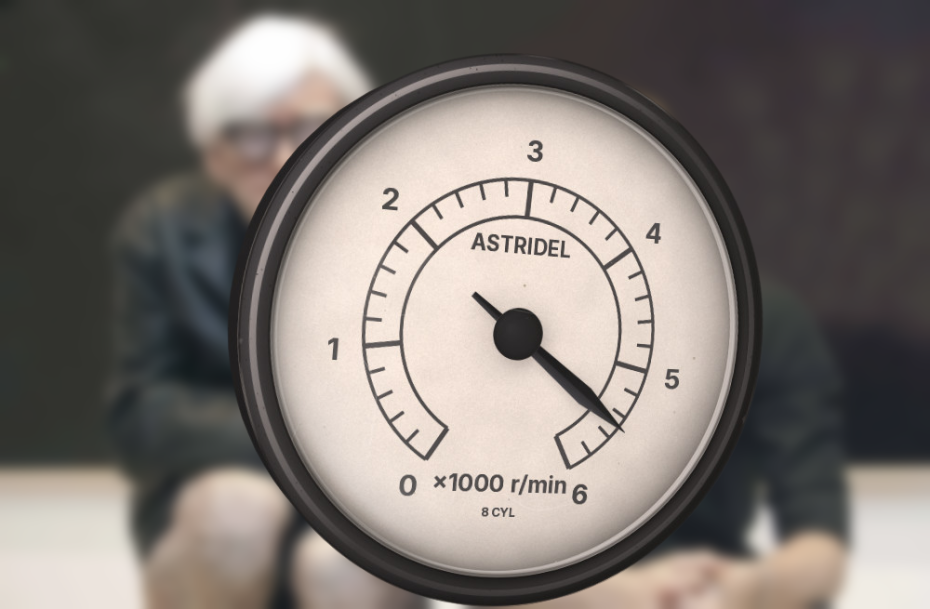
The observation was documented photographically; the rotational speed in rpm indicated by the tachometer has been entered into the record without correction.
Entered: 5500 rpm
